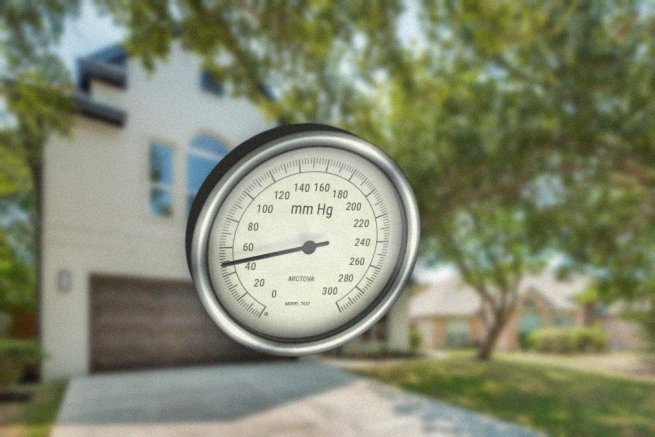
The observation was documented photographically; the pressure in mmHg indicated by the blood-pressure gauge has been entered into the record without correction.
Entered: 50 mmHg
